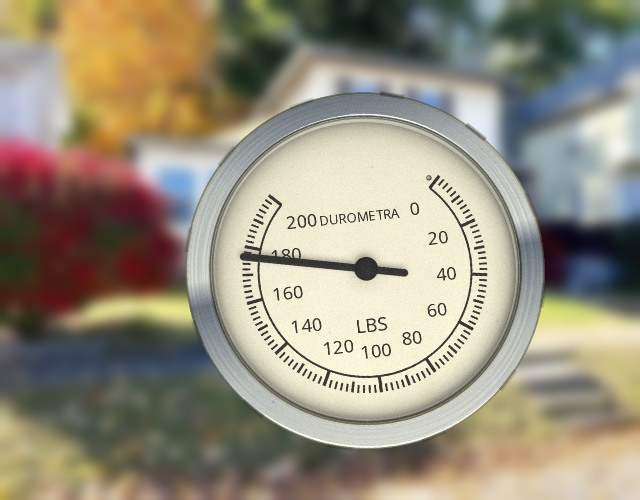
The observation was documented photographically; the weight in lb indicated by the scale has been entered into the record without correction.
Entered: 176 lb
